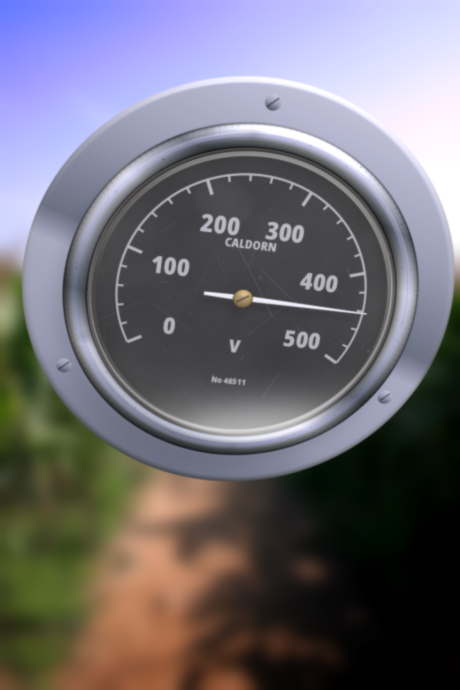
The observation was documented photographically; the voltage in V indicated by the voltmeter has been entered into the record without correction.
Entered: 440 V
